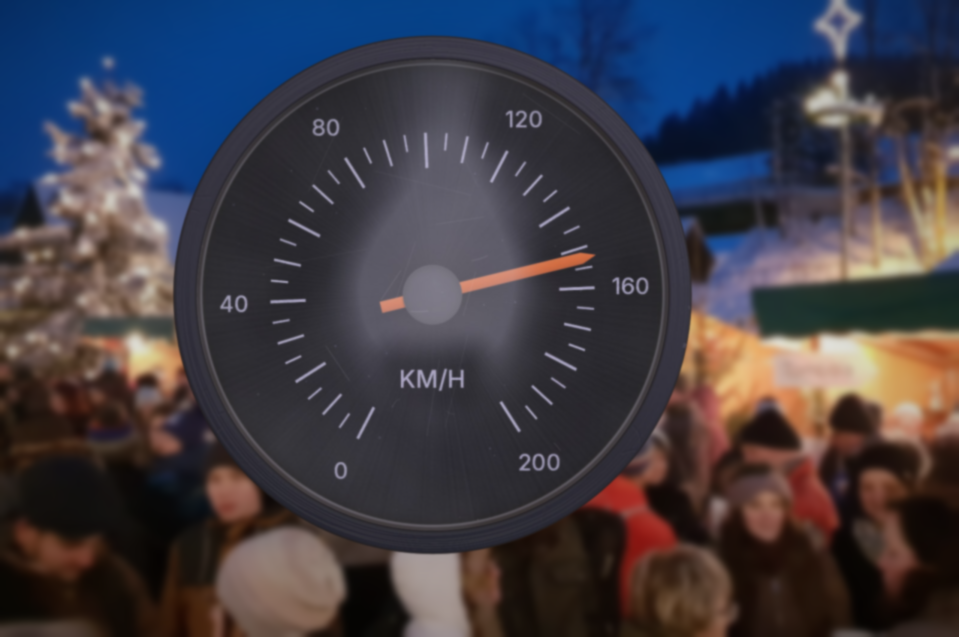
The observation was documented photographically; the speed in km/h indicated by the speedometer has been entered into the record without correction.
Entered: 152.5 km/h
